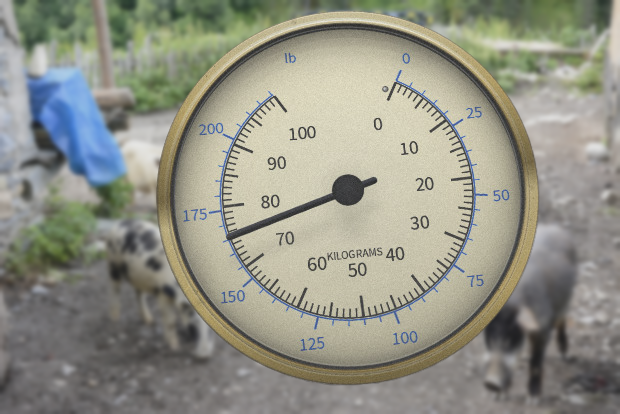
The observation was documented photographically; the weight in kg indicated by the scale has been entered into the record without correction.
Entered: 75 kg
